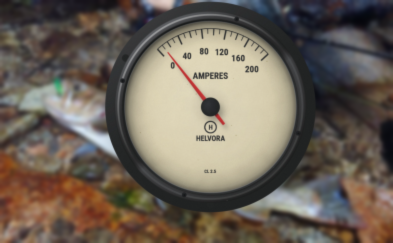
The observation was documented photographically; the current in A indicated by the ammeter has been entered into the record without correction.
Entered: 10 A
